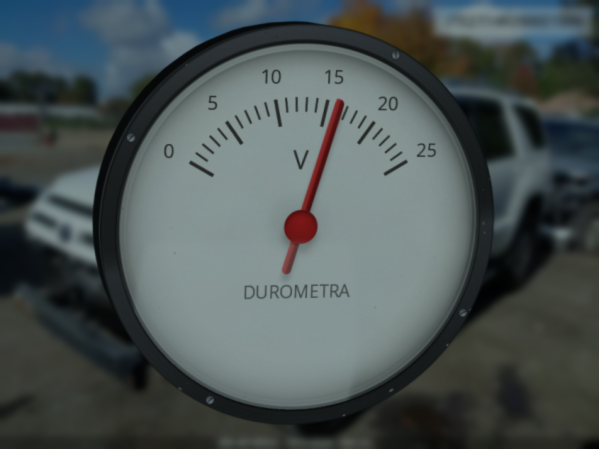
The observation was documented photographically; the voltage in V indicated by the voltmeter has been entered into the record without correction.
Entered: 16 V
